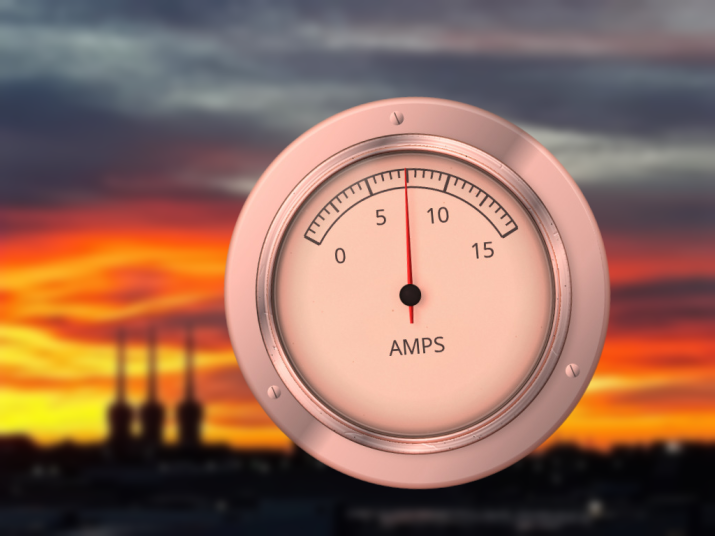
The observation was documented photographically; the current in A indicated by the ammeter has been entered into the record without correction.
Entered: 7.5 A
